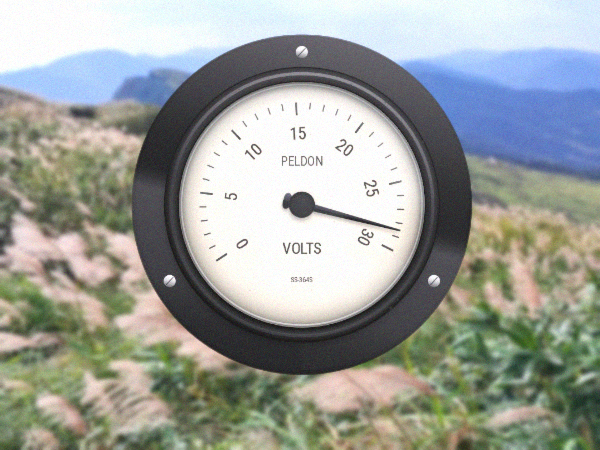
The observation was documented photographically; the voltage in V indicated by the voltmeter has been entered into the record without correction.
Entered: 28.5 V
